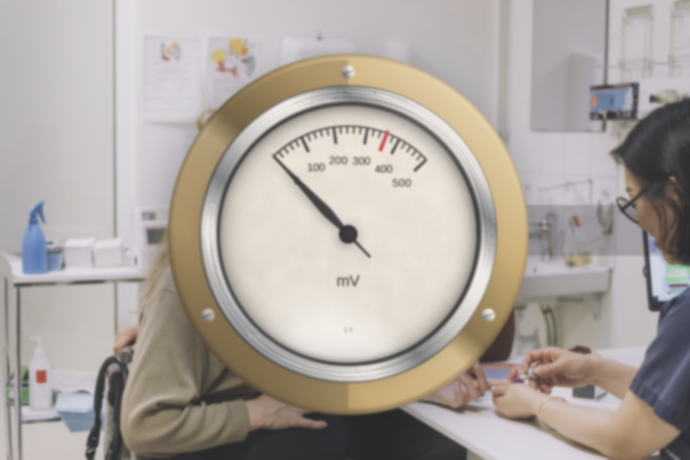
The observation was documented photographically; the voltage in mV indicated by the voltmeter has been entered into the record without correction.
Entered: 0 mV
